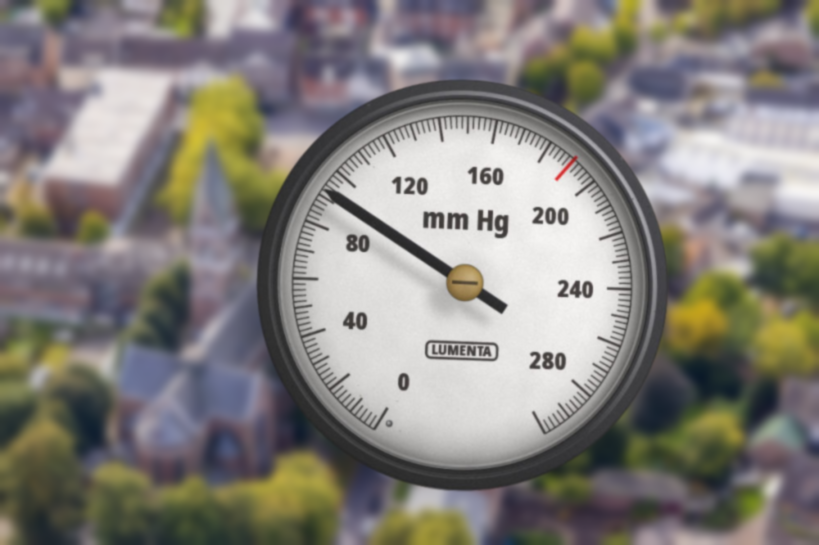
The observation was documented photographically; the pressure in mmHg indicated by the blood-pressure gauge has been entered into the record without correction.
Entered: 92 mmHg
